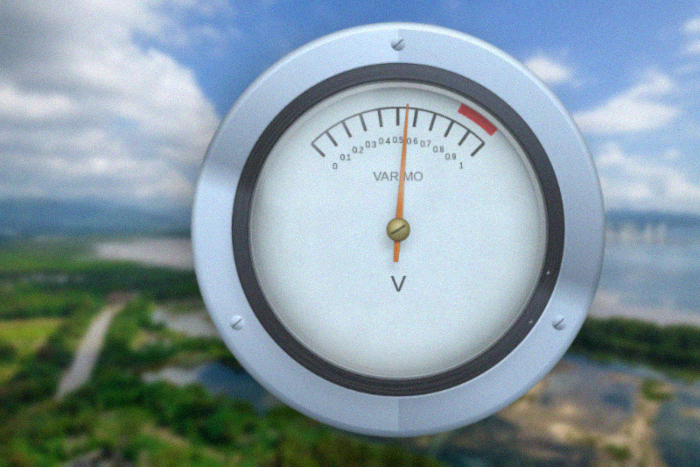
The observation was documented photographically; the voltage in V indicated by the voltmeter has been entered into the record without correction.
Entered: 0.55 V
